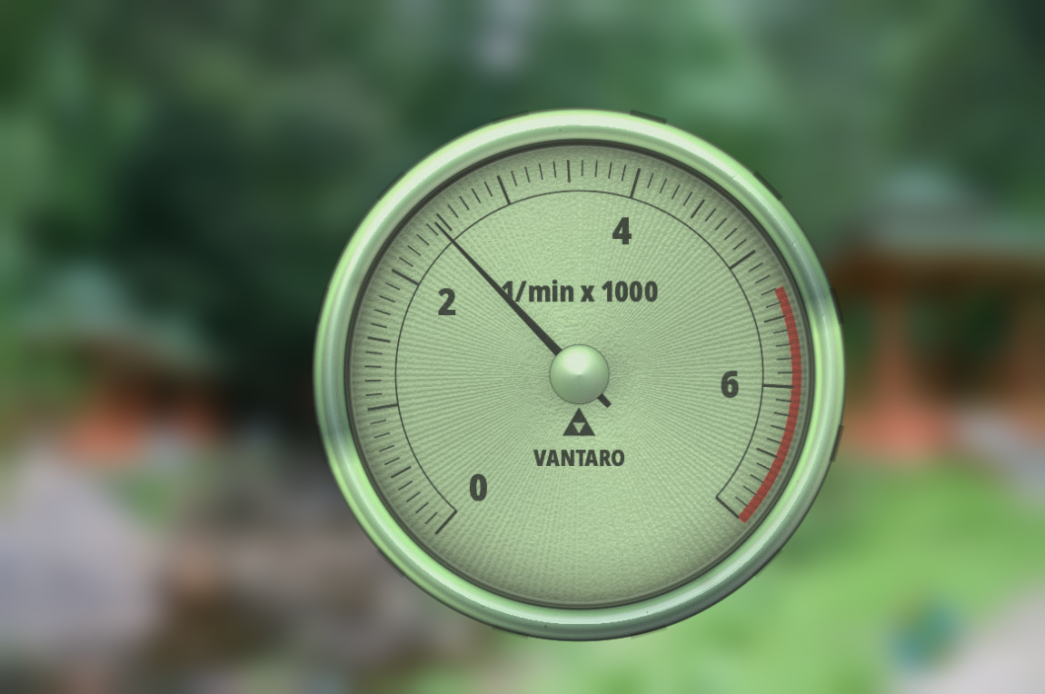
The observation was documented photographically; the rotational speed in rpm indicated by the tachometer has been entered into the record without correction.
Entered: 2450 rpm
